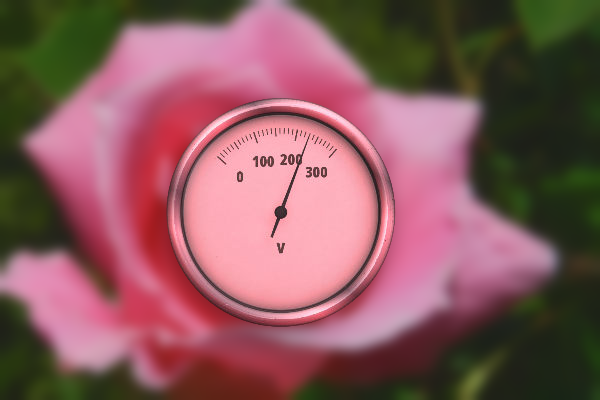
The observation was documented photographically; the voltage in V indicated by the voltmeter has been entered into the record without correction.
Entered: 230 V
